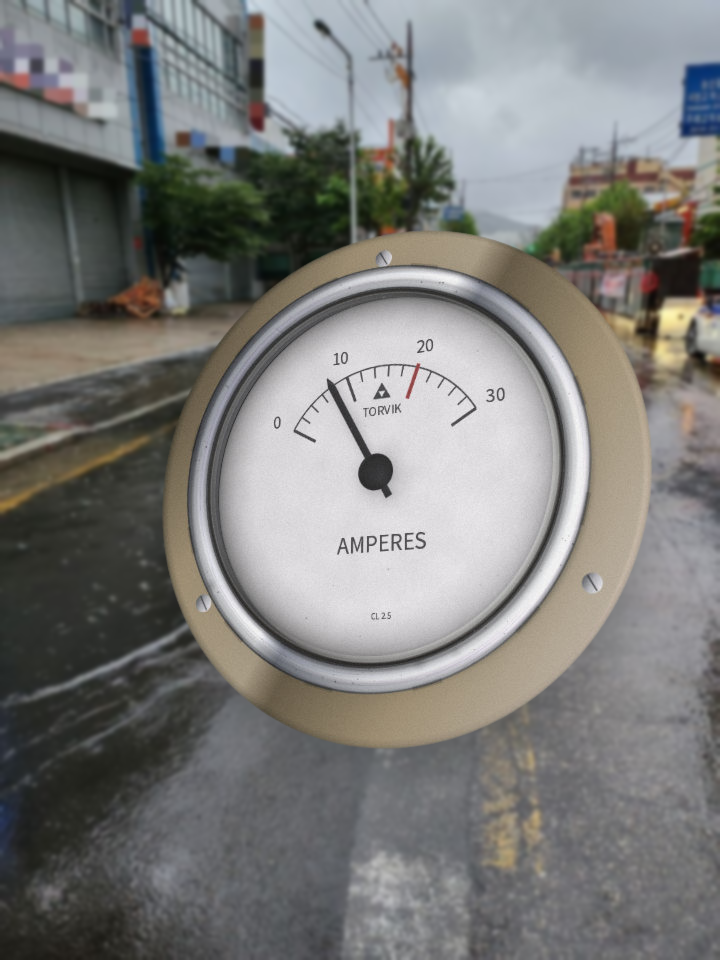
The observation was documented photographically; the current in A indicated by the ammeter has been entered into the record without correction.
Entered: 8 A
